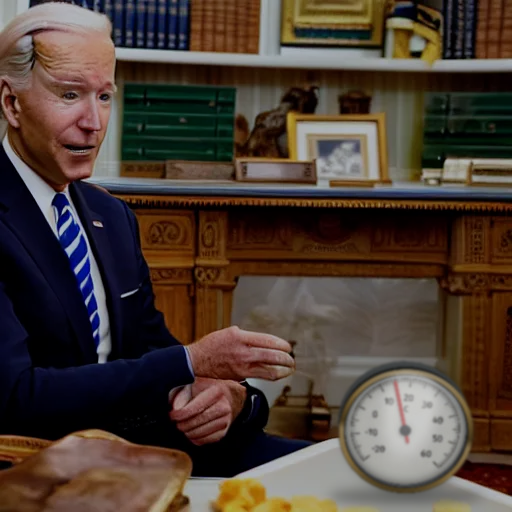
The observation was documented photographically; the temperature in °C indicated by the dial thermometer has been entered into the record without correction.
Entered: 15 °C
